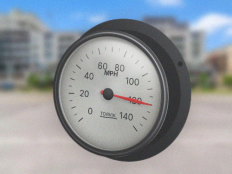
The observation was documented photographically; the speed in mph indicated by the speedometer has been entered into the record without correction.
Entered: 120 mph
